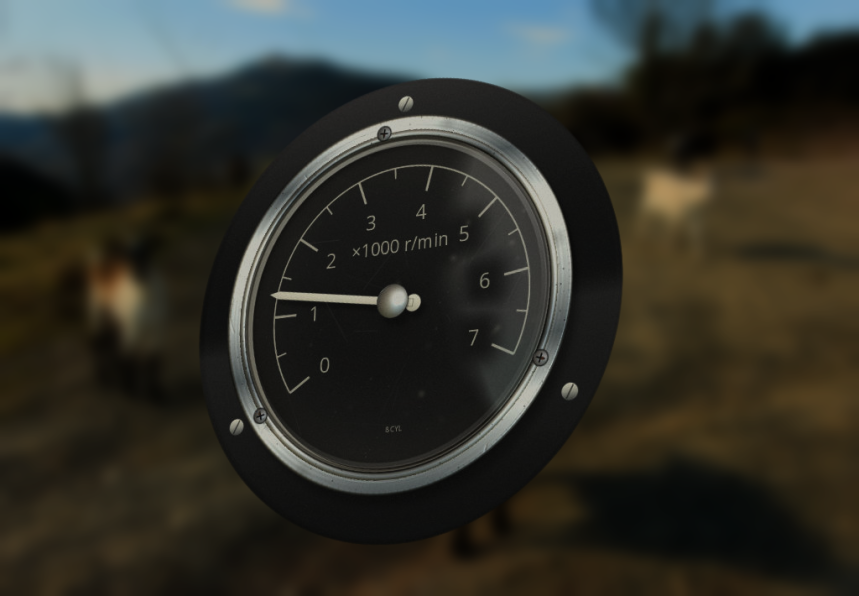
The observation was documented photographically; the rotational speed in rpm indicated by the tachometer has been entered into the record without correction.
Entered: 1250 rpm
